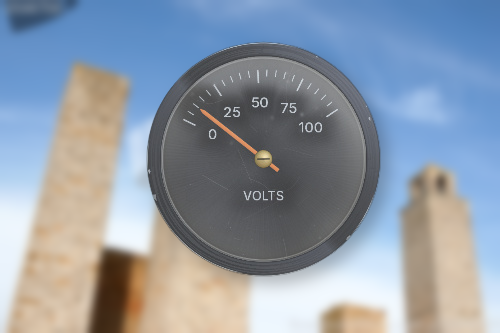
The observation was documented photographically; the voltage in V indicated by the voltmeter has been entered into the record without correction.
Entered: 10 V
